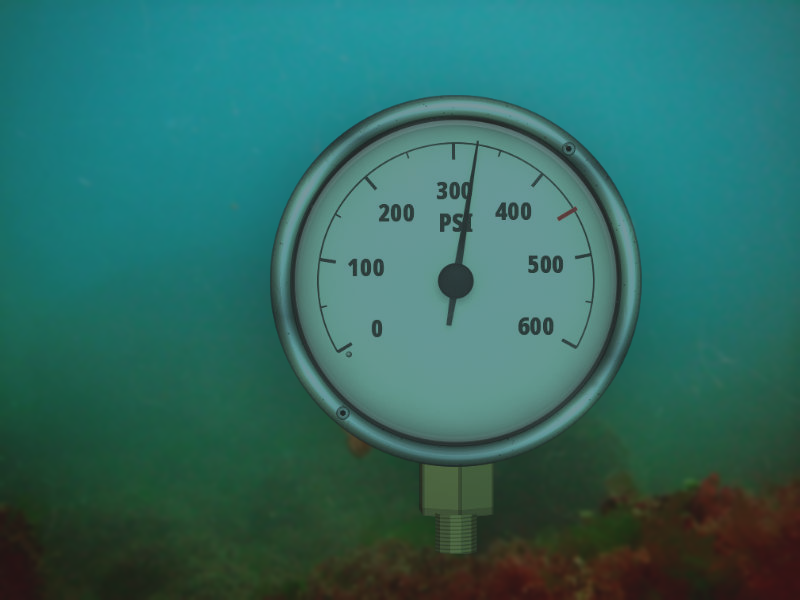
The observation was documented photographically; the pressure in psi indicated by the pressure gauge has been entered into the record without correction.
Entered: 325 psi
